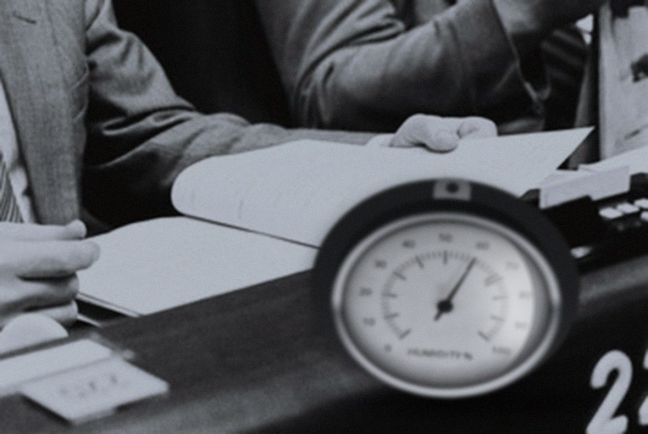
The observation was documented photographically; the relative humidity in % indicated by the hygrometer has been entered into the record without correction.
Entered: 60 %
